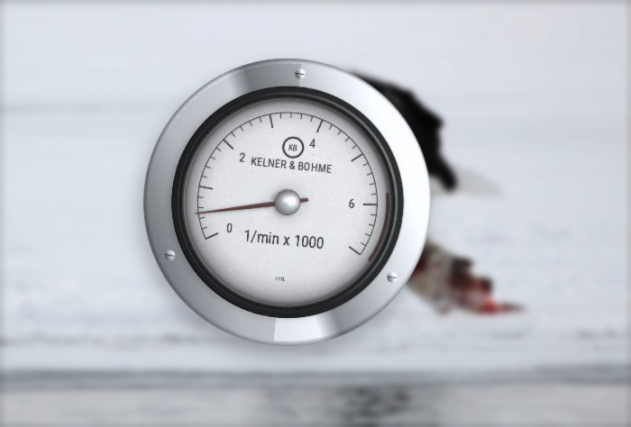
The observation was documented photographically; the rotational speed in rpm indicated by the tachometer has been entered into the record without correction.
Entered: 500 rpm
